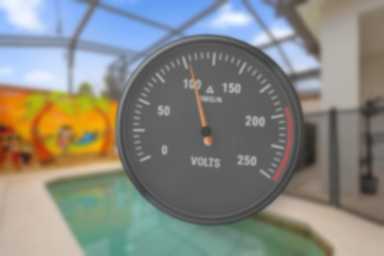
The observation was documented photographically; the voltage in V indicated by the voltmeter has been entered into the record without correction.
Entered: 105 V
